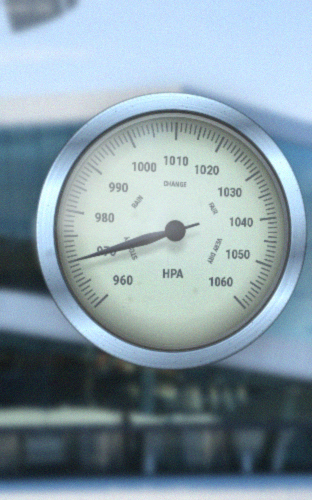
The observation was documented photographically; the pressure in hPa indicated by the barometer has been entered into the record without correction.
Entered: 970 hPa
